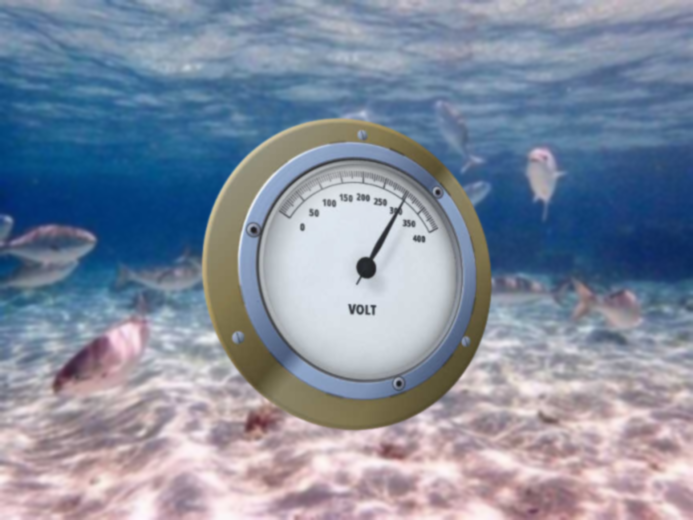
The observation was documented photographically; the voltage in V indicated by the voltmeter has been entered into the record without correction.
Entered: 300 V
